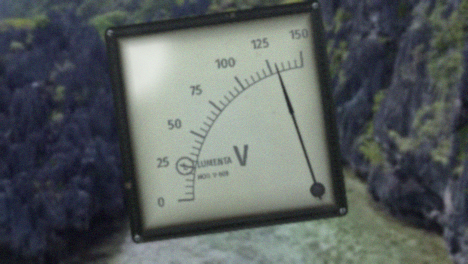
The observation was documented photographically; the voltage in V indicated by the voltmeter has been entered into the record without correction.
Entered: 130 V
